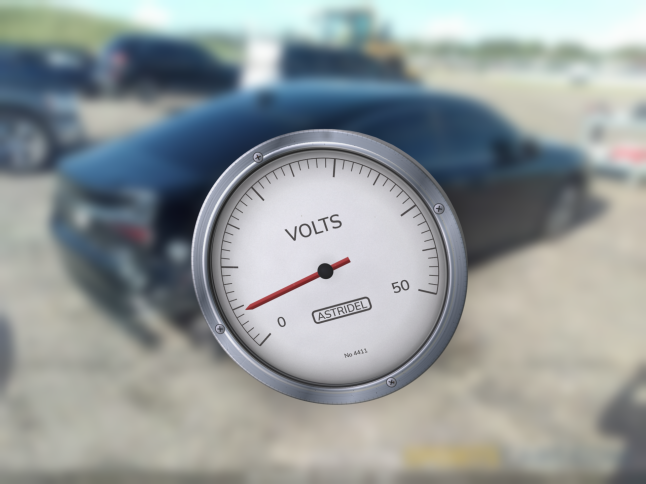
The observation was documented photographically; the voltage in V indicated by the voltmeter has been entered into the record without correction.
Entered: 4.5 V
